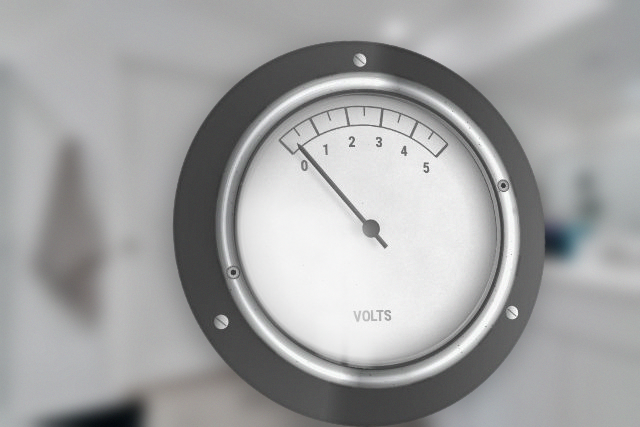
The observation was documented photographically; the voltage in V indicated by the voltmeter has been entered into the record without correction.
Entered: 0.25 V
